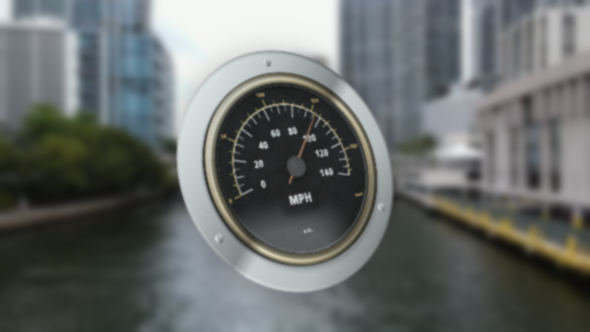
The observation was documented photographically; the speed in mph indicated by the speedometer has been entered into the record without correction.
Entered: 95 mph
